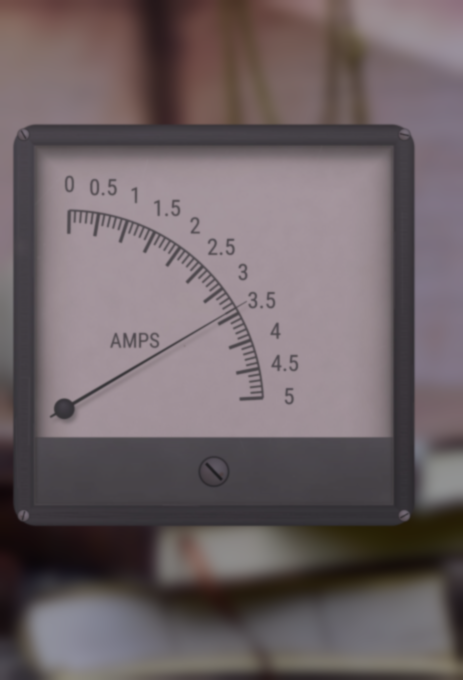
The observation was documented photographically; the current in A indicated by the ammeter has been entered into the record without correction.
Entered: 3.4 A
